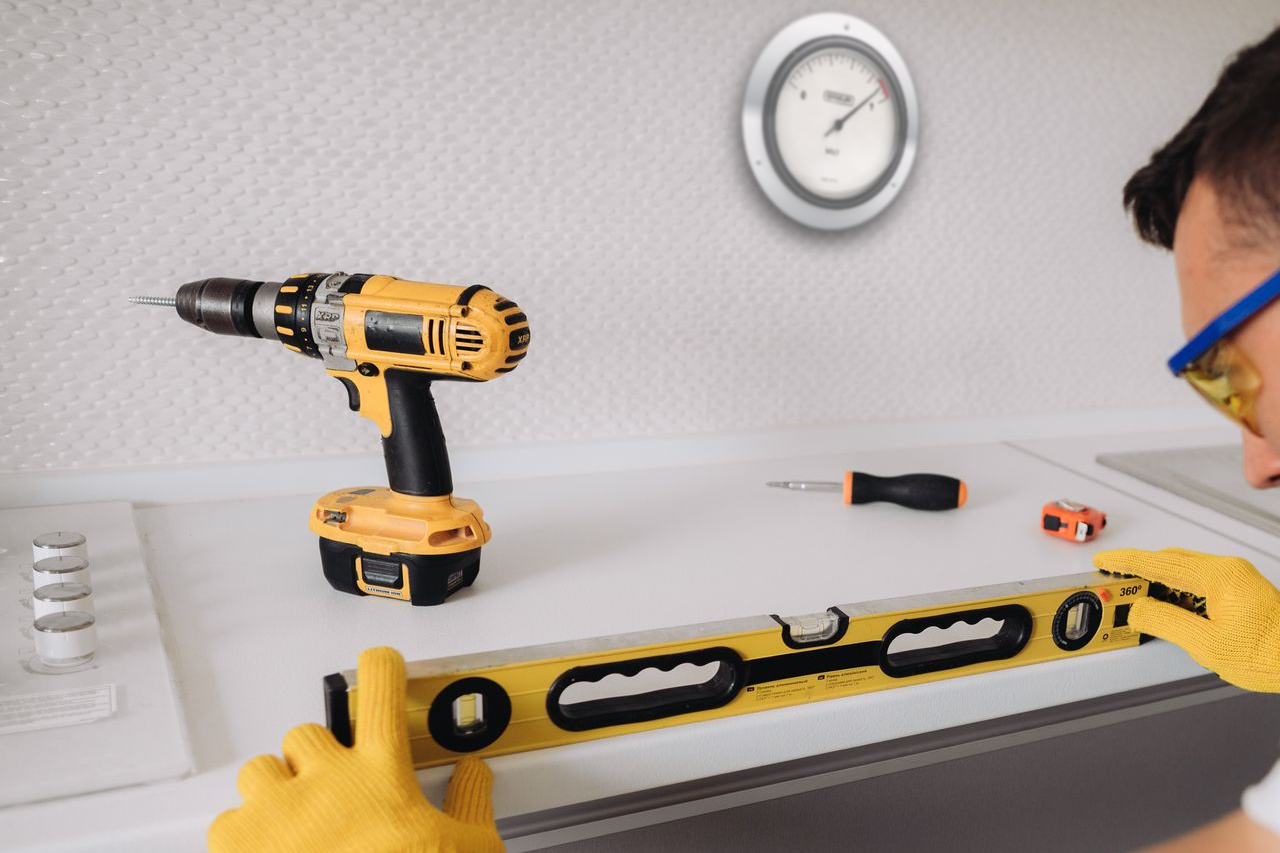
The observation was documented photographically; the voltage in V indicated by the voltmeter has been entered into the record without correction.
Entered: 0.9 V
